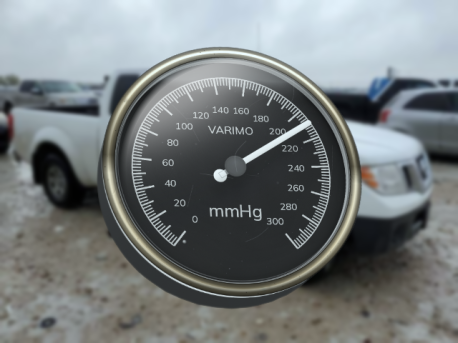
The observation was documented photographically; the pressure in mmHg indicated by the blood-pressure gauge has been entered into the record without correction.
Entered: 210 mmHg
